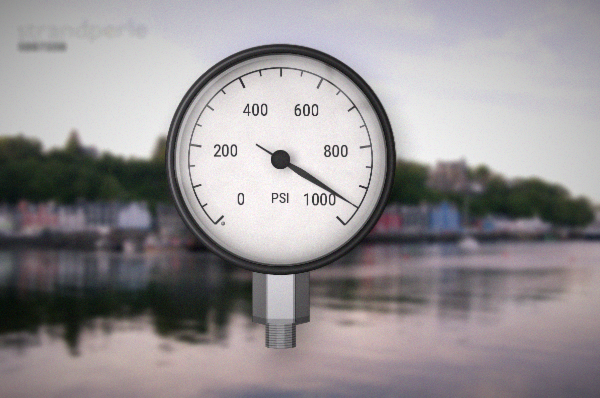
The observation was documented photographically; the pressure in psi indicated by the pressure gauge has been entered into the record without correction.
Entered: 950 psi
